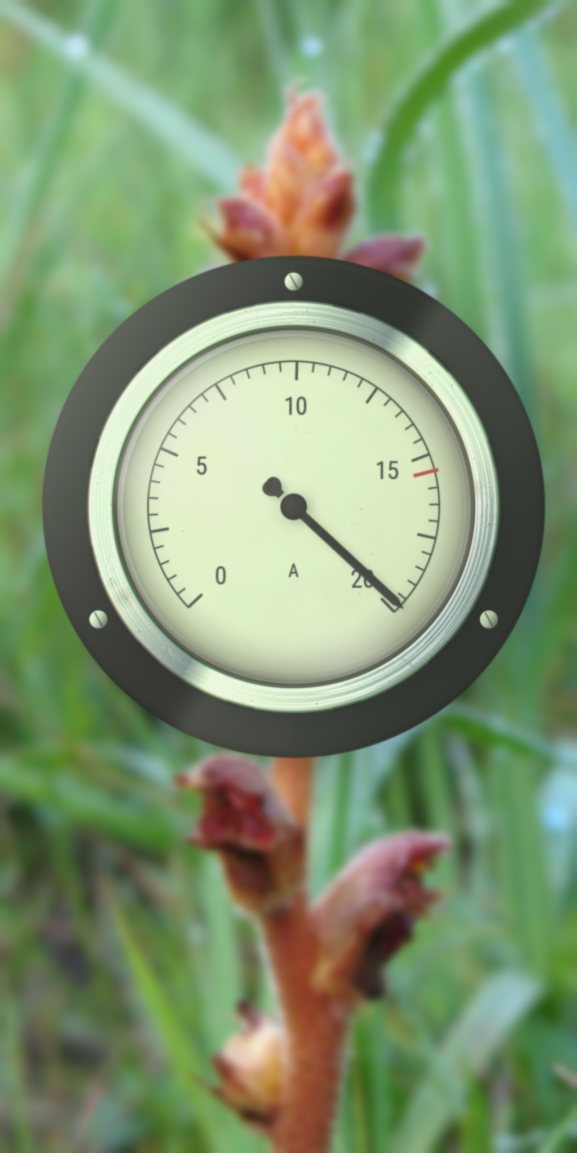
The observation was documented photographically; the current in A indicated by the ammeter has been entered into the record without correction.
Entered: 19.75 A
